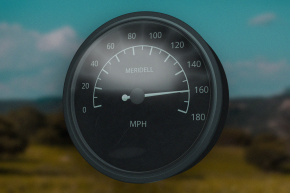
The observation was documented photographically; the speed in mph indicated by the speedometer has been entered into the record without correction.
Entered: 160 mph
